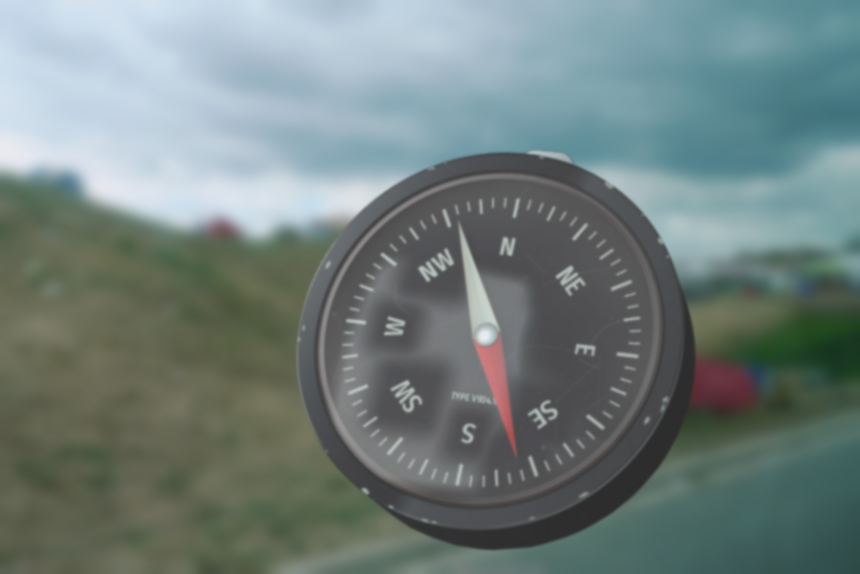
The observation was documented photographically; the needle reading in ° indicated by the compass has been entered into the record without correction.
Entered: 155 °
